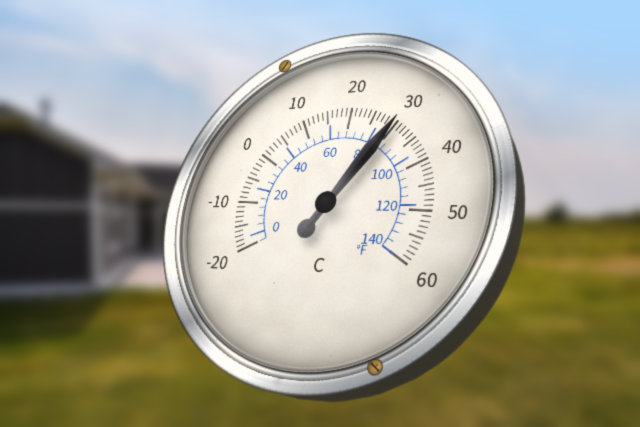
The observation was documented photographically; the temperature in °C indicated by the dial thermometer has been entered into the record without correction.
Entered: 30 °C
